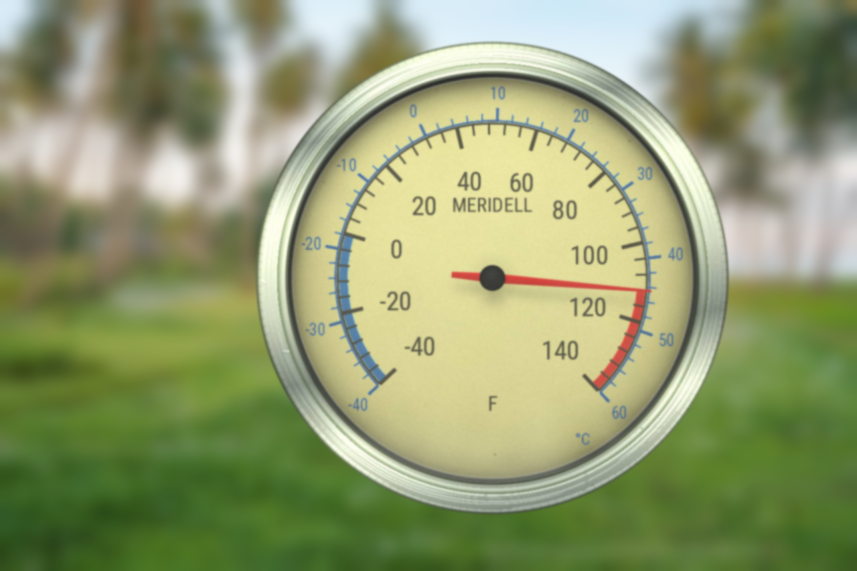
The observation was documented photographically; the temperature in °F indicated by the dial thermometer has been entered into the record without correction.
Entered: 112 °F
